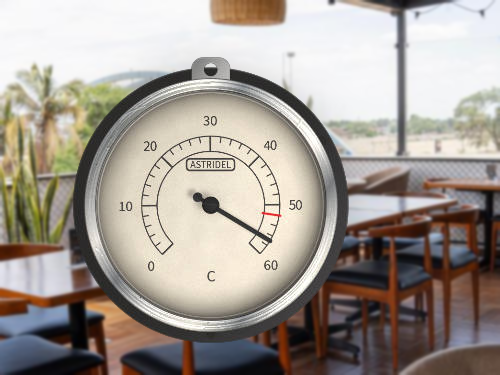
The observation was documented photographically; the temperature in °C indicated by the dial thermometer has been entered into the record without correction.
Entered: 57 °C
